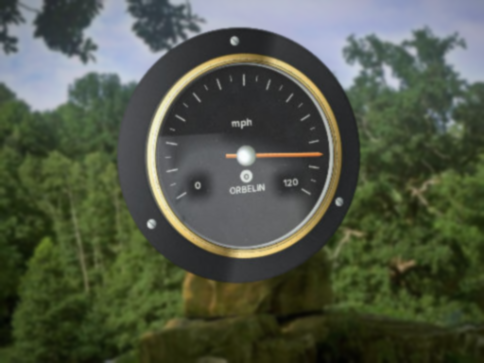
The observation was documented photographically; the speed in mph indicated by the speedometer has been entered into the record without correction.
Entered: 105 mph
